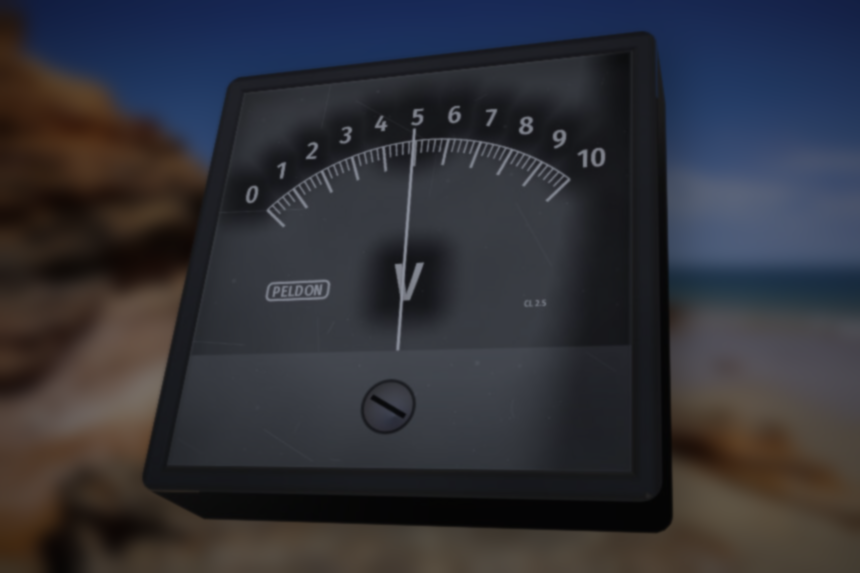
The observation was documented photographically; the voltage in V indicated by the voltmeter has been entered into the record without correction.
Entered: 5 V
